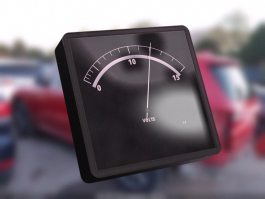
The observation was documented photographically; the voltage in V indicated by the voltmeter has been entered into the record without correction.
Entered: 12 V
